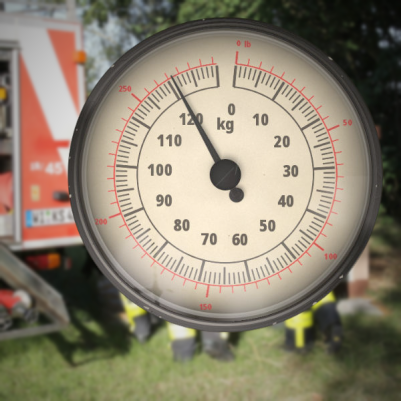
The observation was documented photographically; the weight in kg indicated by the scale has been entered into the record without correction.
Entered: 121 kg
